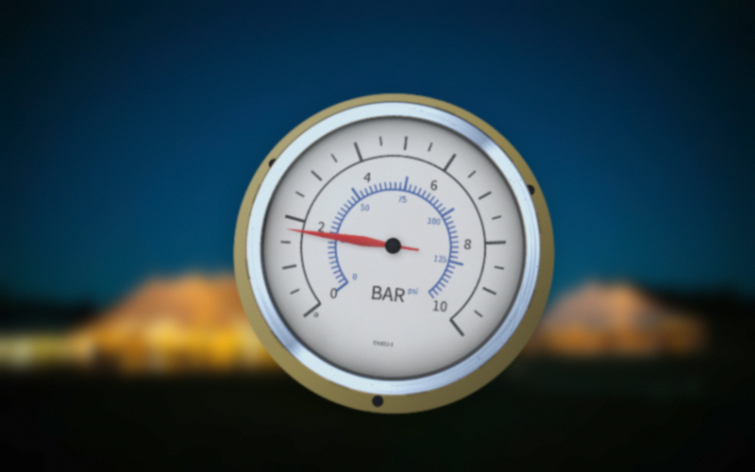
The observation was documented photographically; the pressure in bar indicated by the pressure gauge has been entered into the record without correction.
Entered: 1.75 bar
